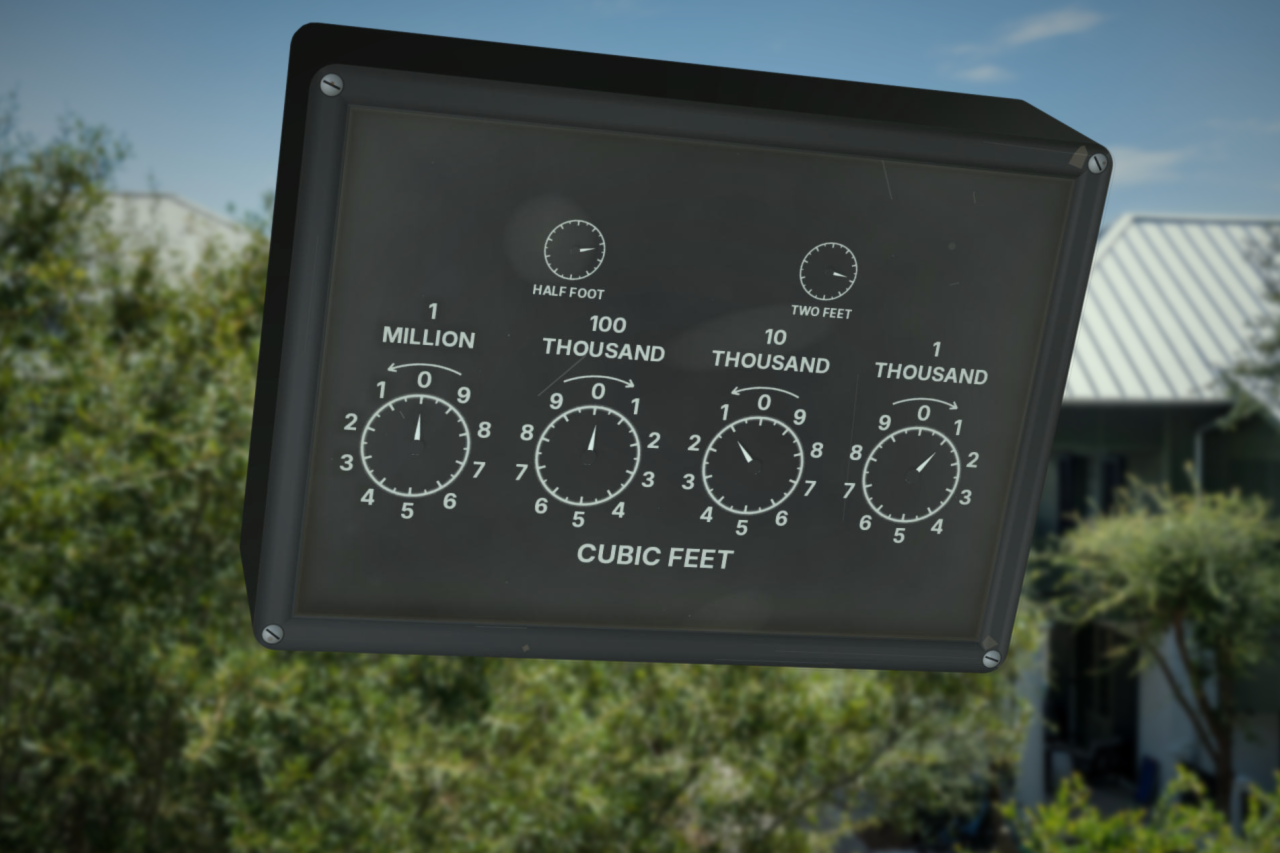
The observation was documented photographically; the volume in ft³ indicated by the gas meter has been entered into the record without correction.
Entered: 1100 ft³
